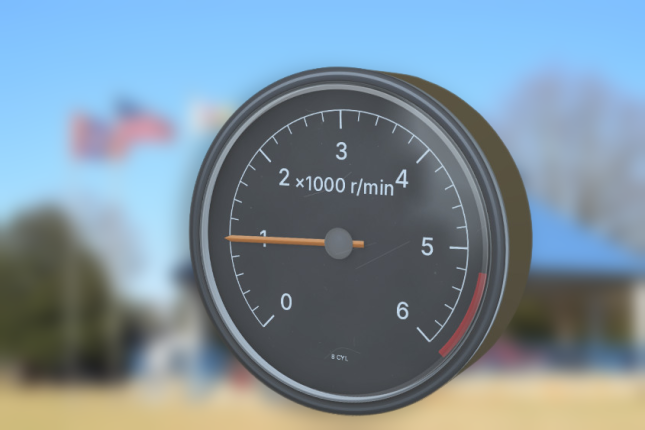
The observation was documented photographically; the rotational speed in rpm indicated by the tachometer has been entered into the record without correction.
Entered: 1000 rpm
